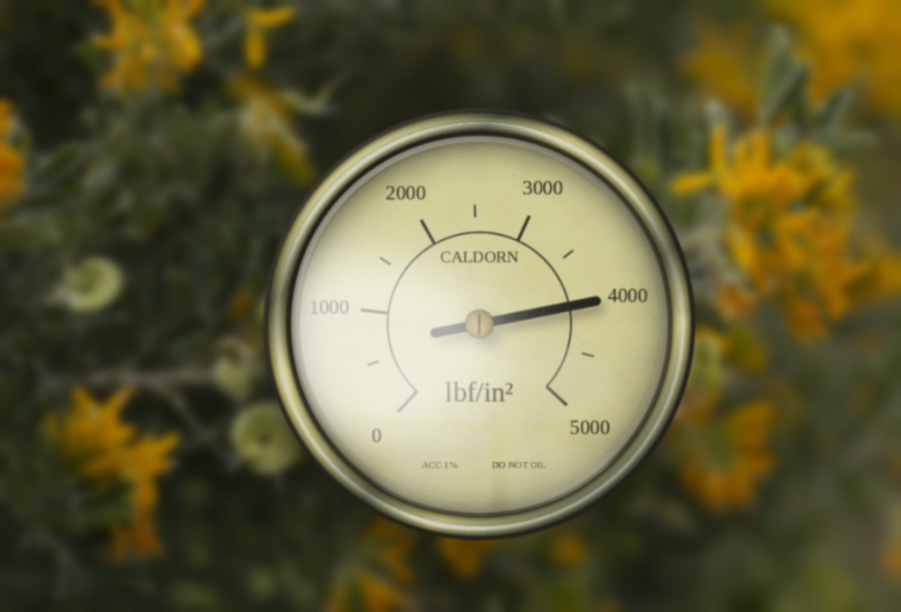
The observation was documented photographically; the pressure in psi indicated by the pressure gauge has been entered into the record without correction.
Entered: 4000 psi
